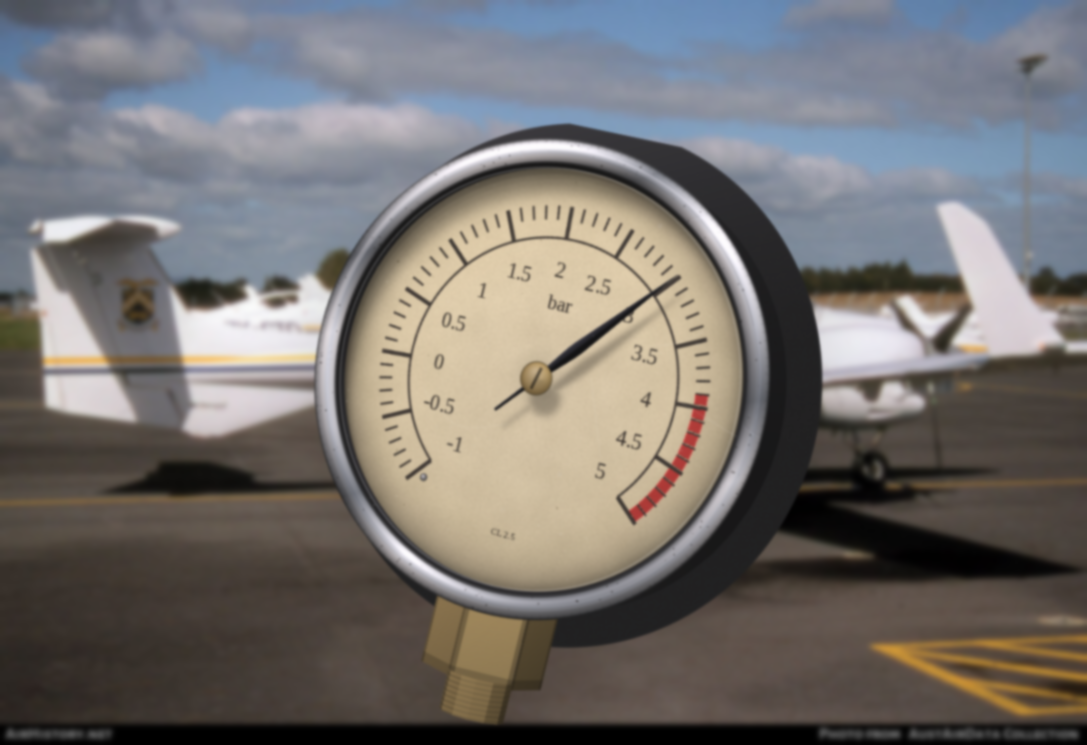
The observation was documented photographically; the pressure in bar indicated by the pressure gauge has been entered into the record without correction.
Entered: 3 bar
